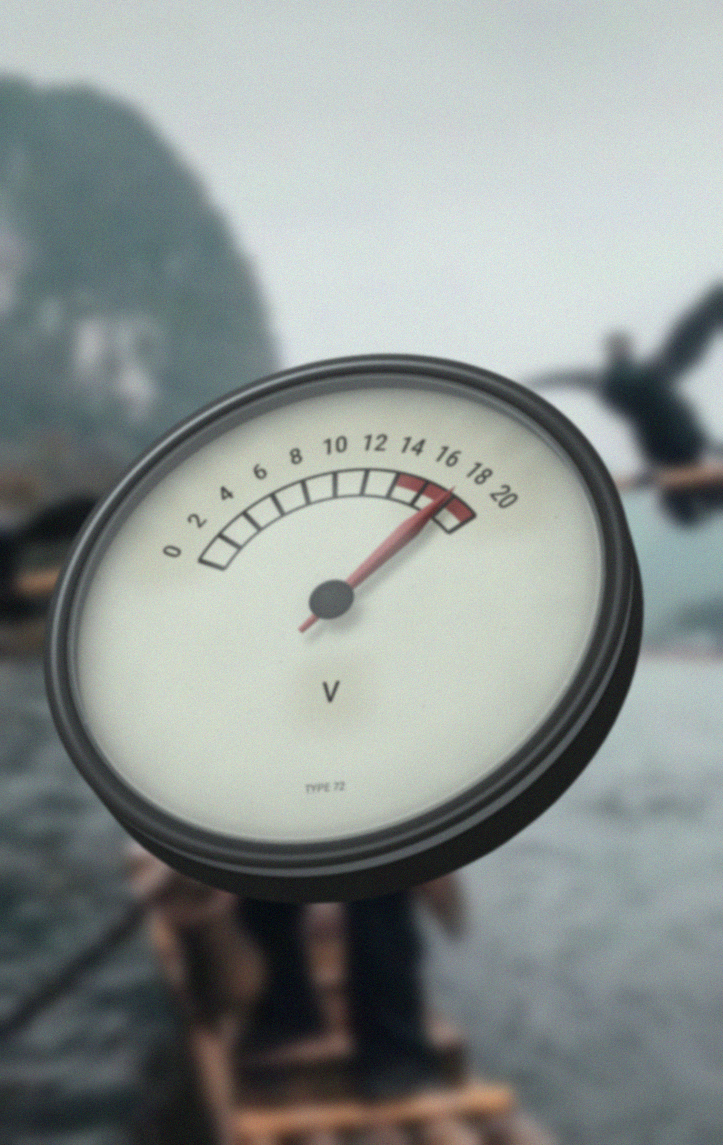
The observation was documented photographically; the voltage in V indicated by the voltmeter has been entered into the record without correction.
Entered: 18 V
